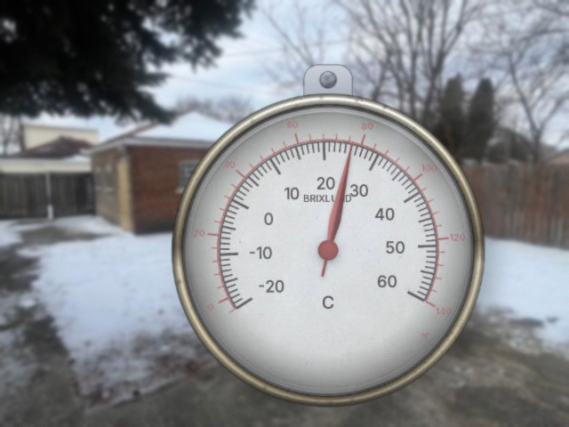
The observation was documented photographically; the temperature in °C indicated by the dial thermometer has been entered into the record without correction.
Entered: 25 °C
